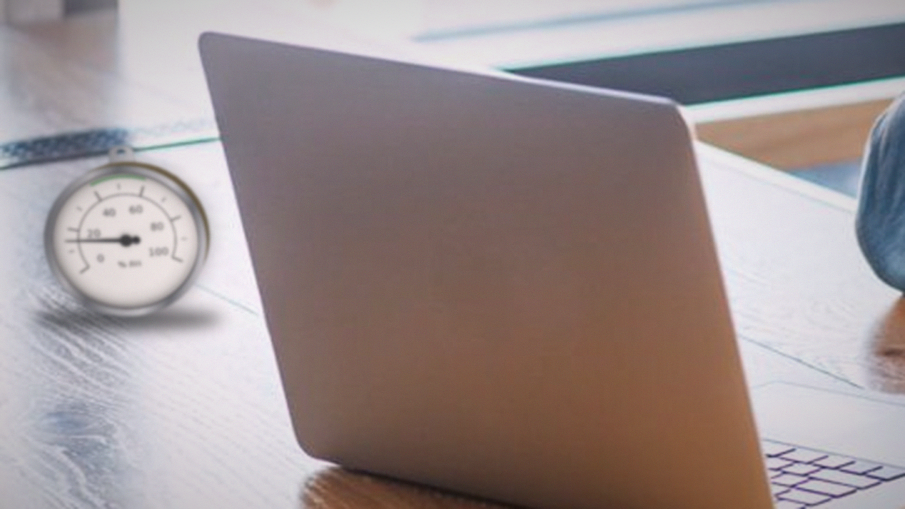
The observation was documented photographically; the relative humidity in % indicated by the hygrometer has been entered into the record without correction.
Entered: 15 %
